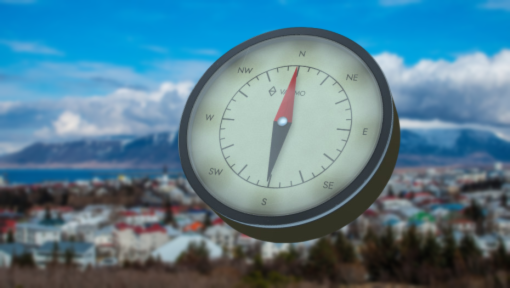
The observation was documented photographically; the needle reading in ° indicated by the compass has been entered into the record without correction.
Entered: 0 °
